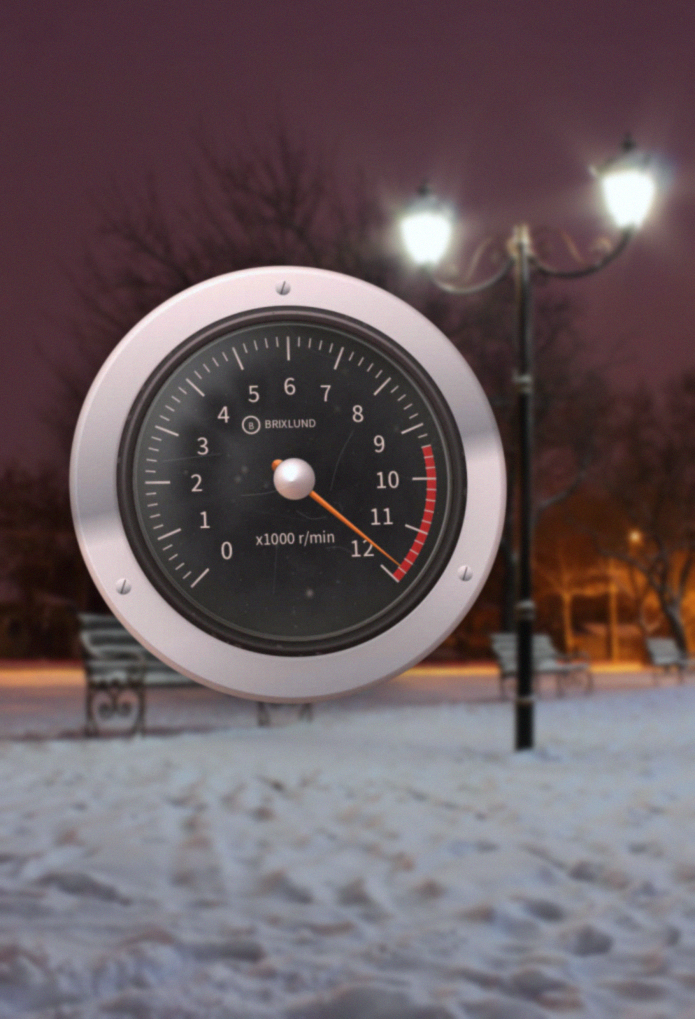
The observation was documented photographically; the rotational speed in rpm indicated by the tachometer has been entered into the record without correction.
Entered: 11800 rpm
